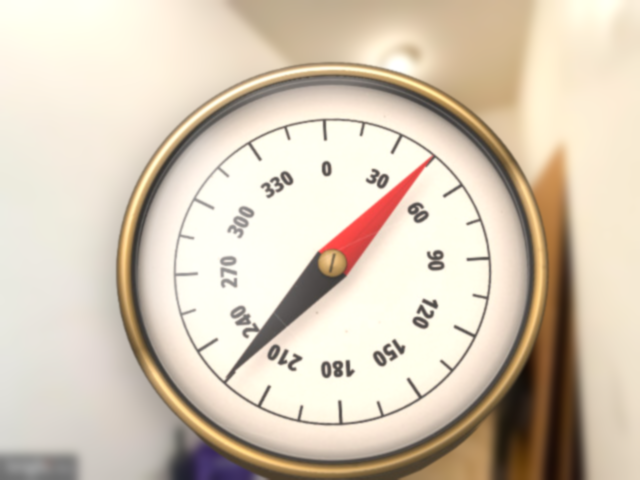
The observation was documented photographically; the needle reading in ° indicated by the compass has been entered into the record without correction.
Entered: 45 °
